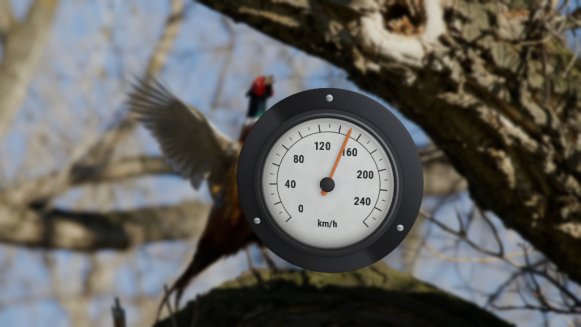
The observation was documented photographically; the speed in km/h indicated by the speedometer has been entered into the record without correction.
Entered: 150 km/h
